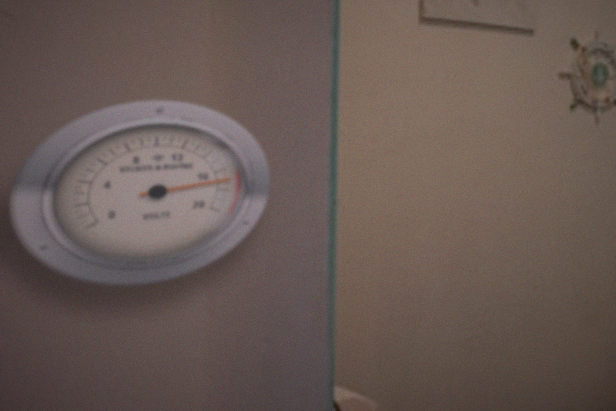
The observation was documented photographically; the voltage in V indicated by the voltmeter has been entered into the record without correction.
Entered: 17 V
